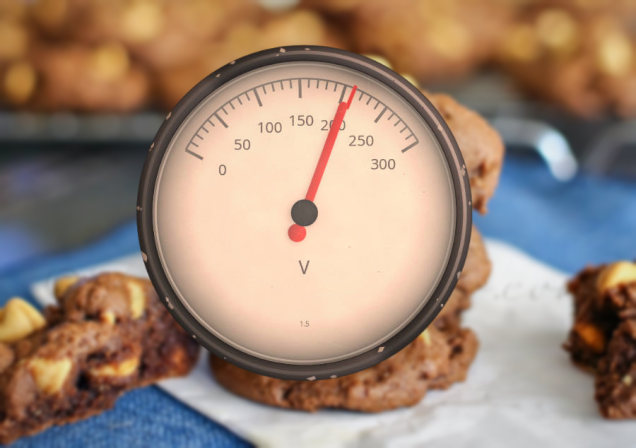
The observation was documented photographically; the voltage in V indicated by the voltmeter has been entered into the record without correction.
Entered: 205 V
